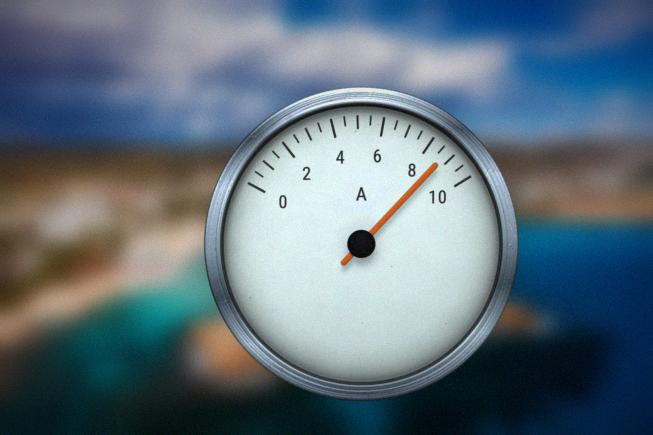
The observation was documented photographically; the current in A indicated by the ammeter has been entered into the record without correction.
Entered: 8.75 A
